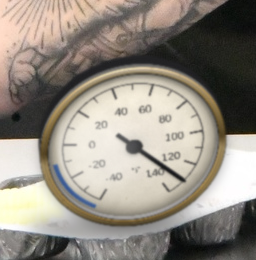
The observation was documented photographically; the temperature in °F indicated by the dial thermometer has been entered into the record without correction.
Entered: 130 °F
